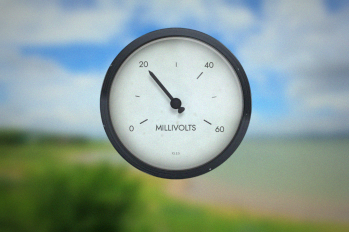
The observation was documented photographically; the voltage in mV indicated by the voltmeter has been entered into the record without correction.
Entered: 20 mV
